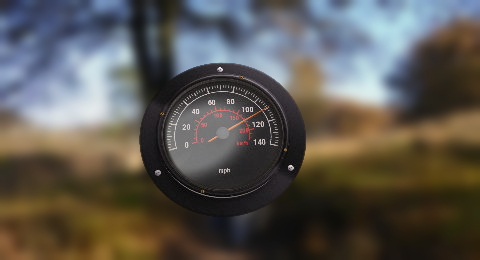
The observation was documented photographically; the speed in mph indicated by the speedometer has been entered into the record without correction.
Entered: 110 mph
